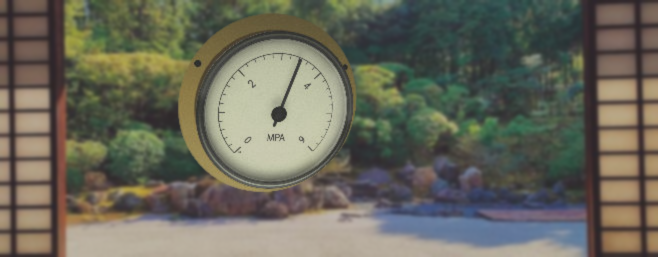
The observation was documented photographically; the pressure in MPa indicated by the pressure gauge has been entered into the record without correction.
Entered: 3.4 MPa
